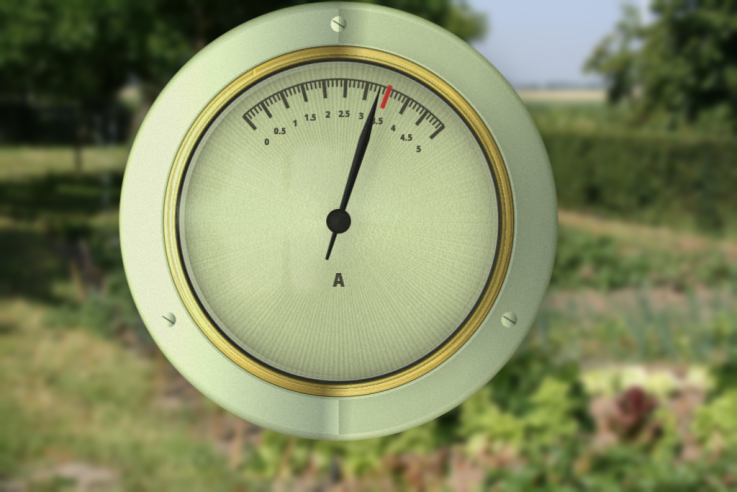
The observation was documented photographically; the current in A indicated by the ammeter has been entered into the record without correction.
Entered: 3.3 A
